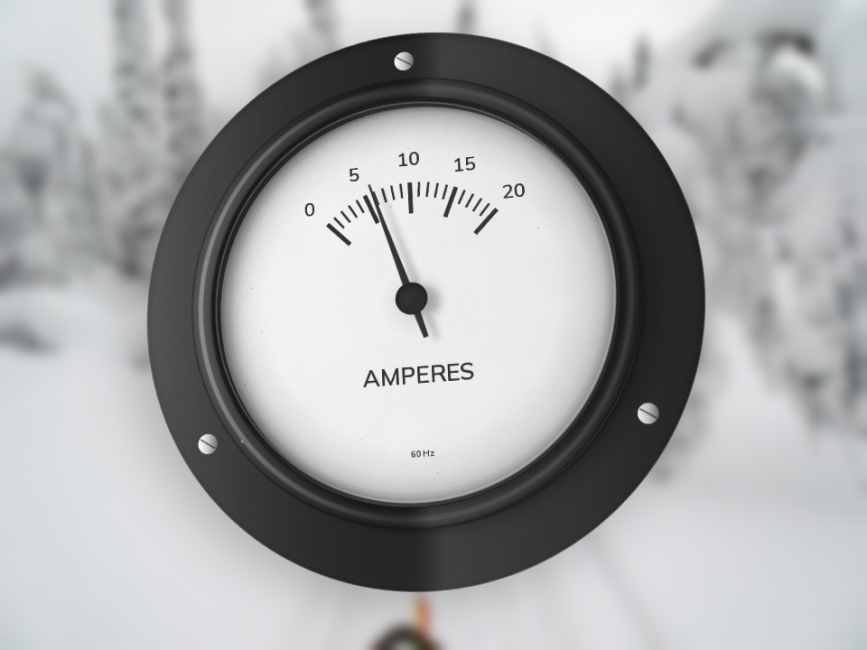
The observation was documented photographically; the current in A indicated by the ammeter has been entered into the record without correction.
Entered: 6 A
